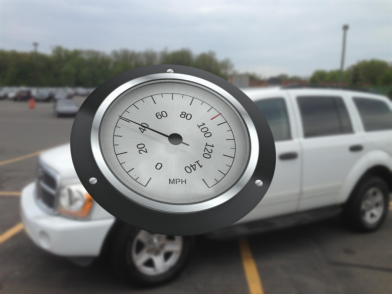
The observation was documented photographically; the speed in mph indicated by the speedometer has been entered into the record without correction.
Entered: 40 mph
